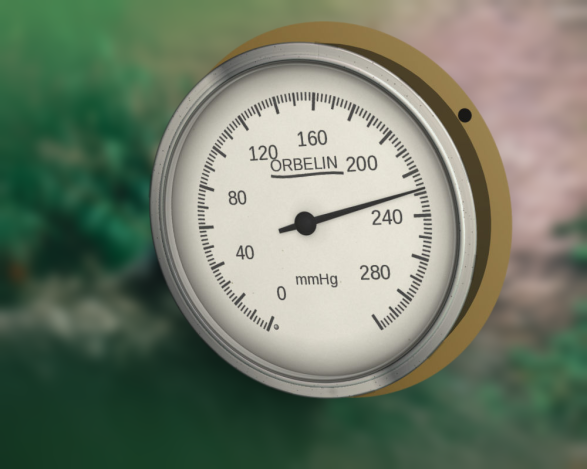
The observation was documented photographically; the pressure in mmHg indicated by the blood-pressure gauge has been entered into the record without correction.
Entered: 228 mmHg
